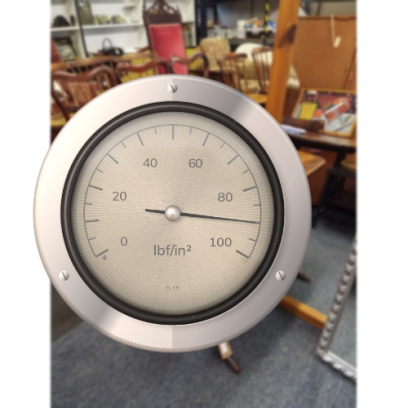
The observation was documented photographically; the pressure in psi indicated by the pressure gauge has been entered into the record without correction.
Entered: 90 psi
